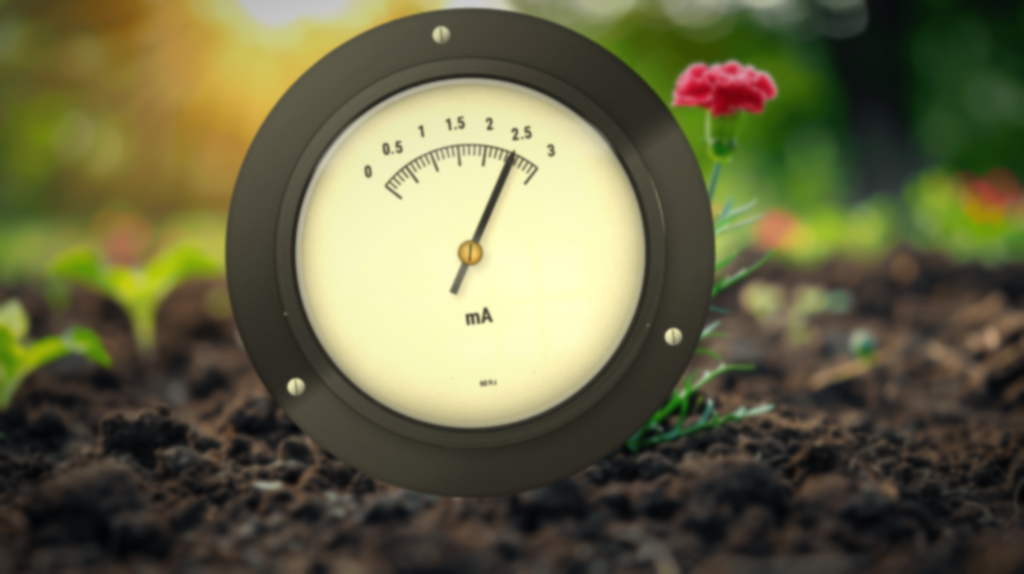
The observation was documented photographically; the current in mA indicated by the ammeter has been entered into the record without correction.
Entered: 2.5 mA
